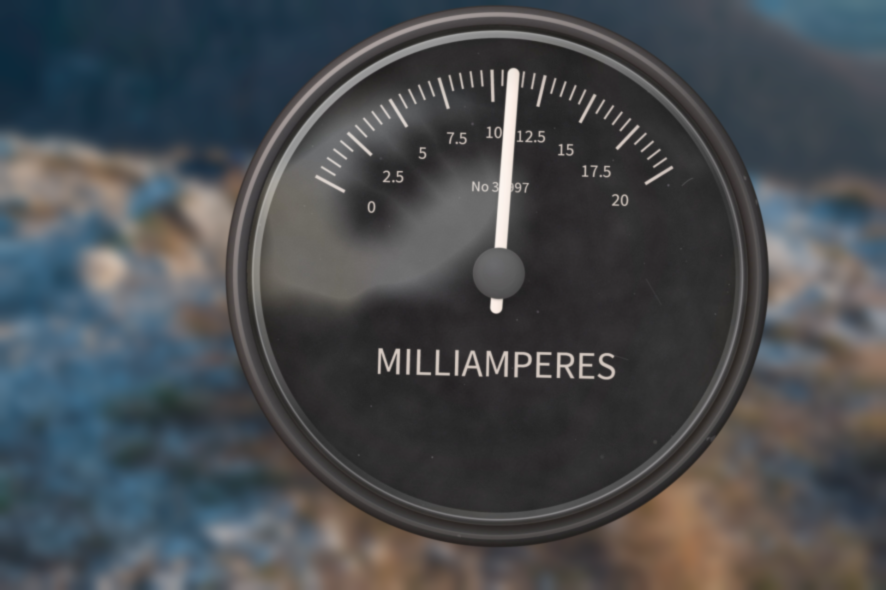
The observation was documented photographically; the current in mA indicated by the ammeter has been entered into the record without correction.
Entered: 11 mA
